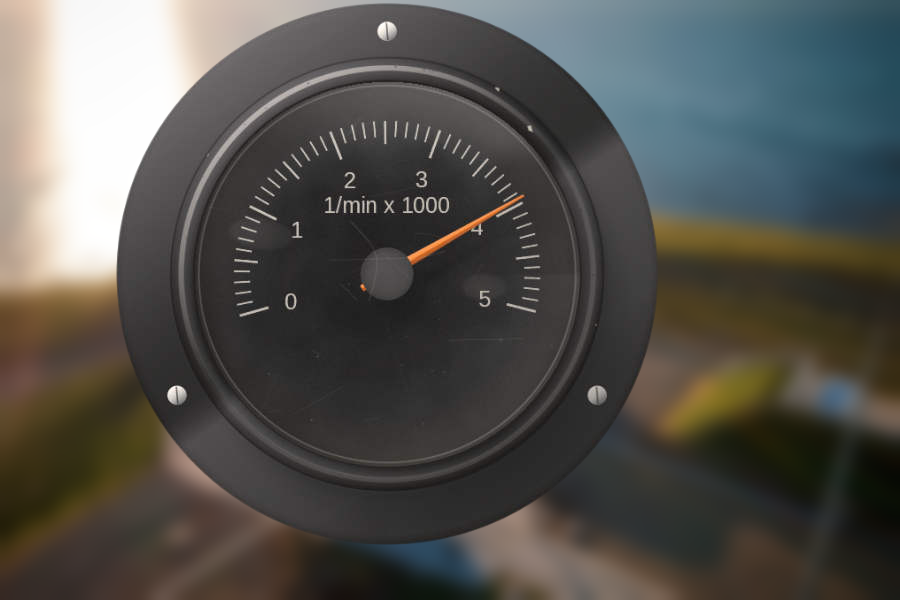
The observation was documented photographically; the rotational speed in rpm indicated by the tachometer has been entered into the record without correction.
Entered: 3950 rpm
